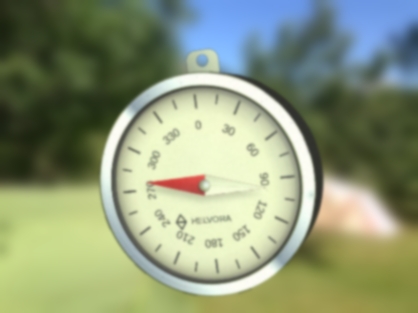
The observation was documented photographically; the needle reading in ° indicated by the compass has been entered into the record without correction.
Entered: 277.5 °
